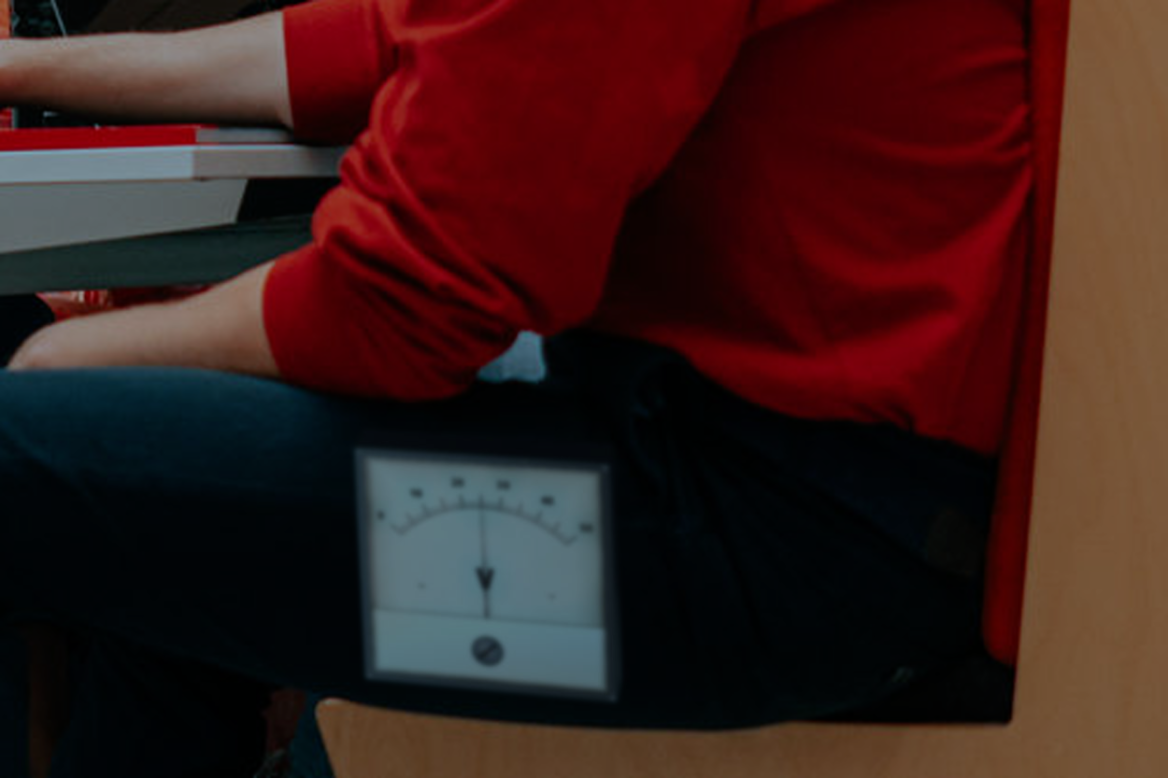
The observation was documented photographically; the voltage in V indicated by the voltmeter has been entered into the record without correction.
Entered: 25 V
